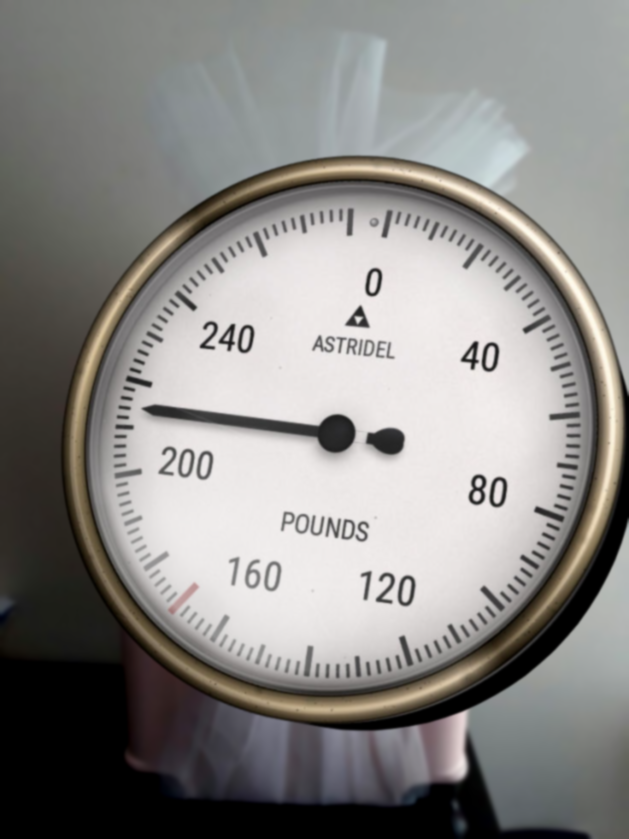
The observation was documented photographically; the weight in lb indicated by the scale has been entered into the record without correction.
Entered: 214 lb
